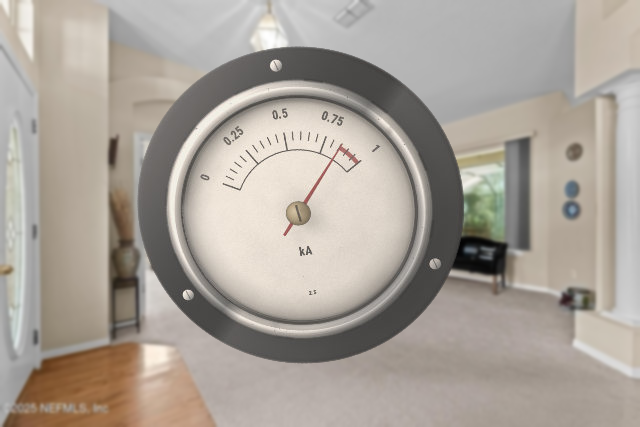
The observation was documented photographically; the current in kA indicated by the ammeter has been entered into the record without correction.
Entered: 0.85 kA
